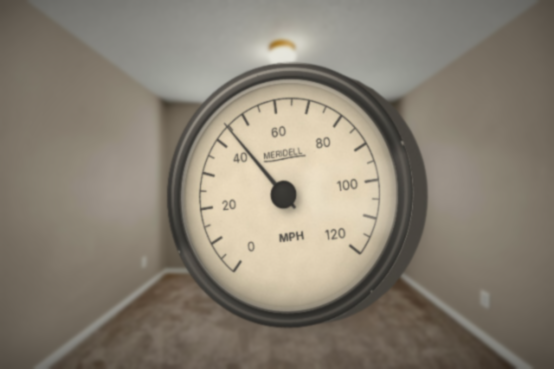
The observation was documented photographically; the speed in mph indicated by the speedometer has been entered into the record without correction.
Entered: 45 mph
